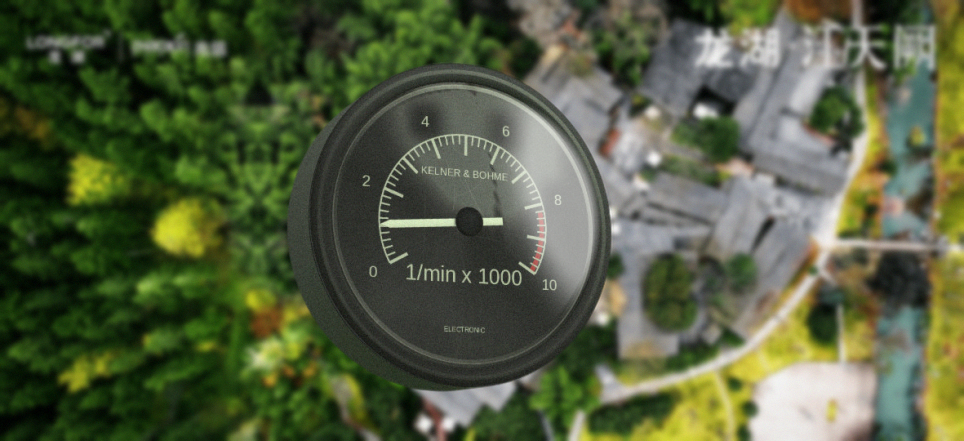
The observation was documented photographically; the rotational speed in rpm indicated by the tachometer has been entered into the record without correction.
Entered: 1000 rpm
